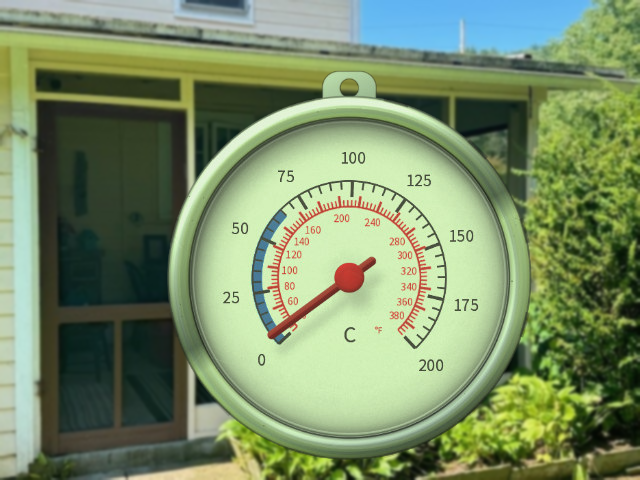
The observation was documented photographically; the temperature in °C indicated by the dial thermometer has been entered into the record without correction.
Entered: 5 °C
